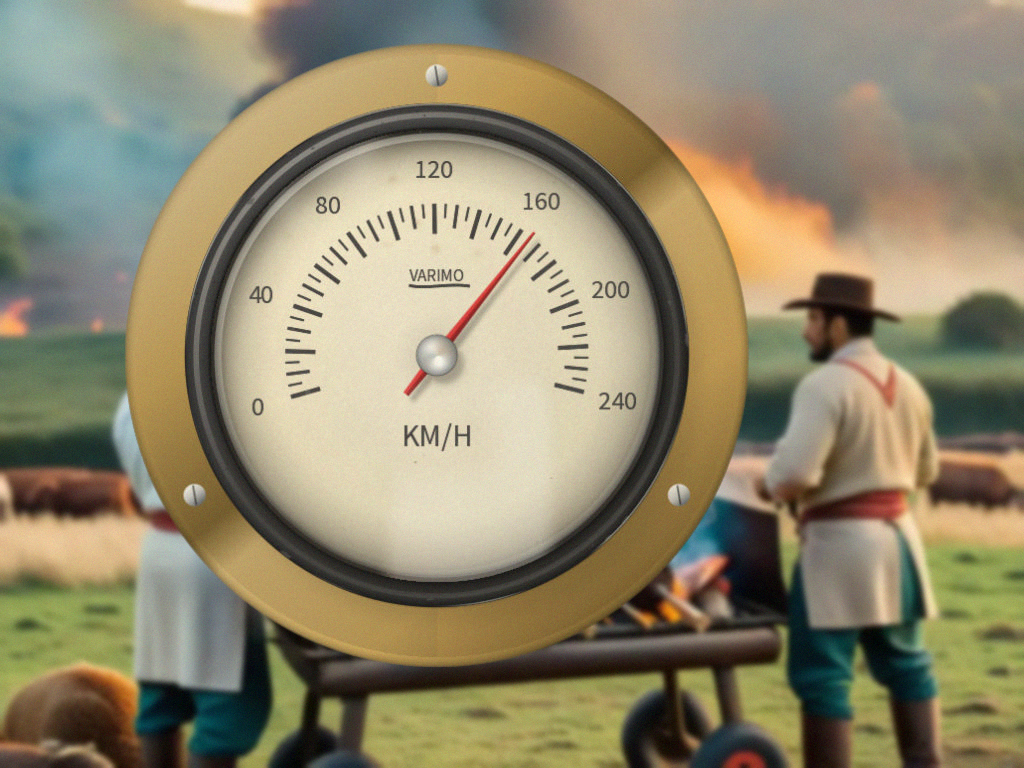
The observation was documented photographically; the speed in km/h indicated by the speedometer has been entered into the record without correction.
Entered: 165 km/h
